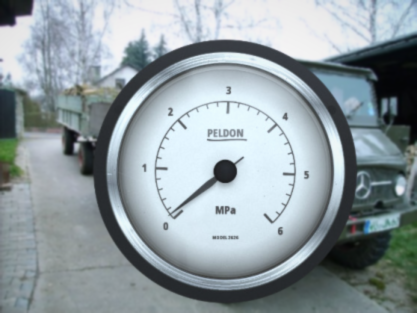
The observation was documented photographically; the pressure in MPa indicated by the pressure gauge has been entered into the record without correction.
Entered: 0.1 MPa
